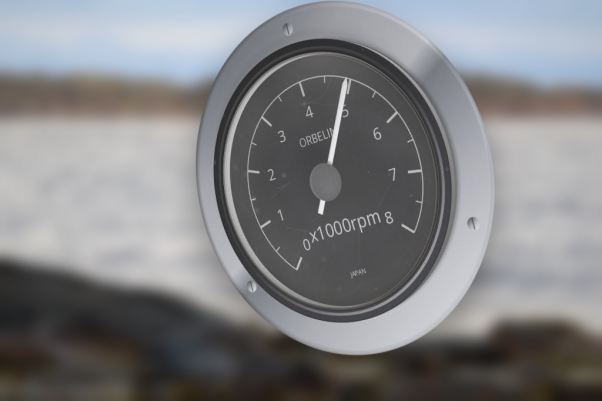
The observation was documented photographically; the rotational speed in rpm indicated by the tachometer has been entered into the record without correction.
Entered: 5000 rpm
